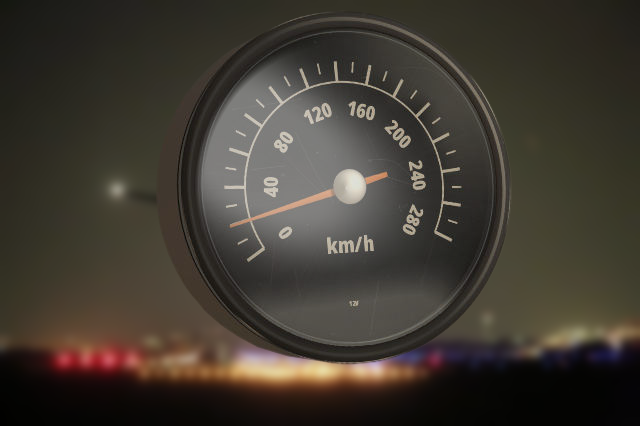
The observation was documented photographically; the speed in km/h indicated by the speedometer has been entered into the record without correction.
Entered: 20 km/h
